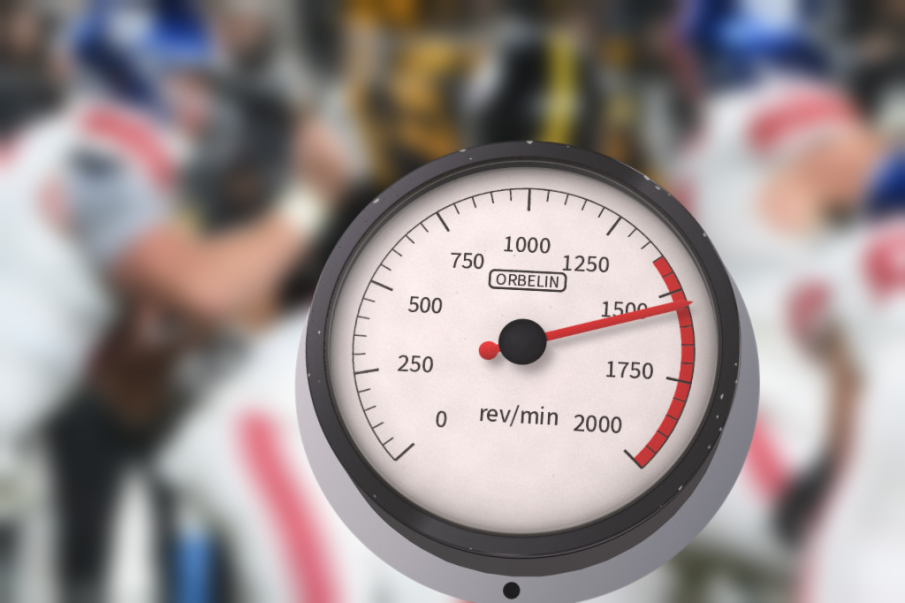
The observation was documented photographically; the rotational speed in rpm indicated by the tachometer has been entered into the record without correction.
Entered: 1550 rpm
